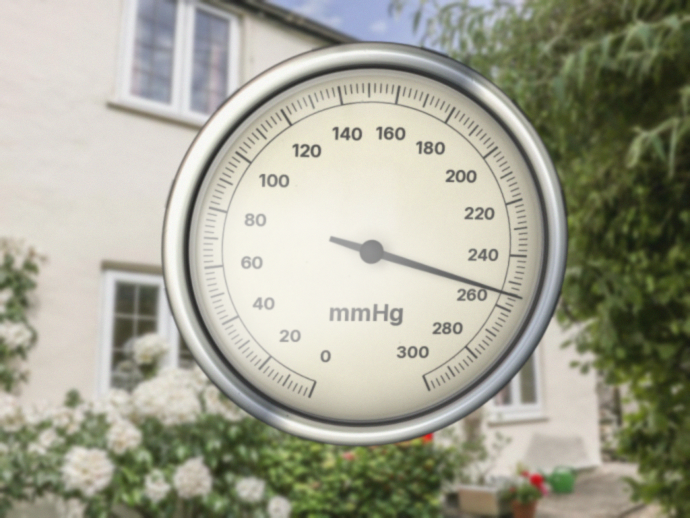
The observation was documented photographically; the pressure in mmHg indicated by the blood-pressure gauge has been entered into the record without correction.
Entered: 254 mmHg
